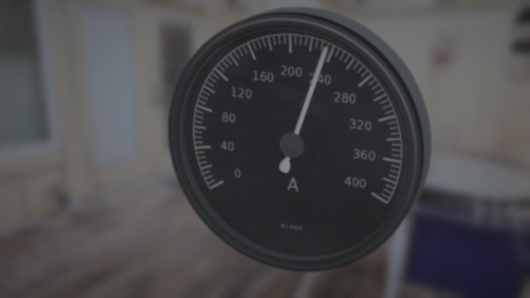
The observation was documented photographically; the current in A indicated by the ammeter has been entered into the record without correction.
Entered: 235 A
